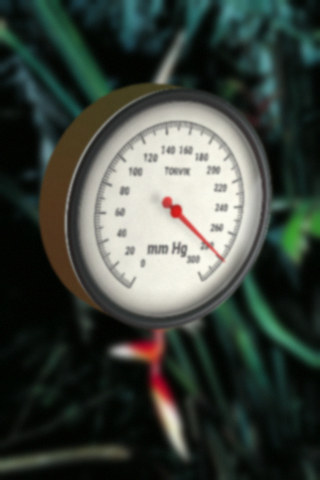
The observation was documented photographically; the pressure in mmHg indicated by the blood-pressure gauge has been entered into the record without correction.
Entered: 280 mmHg
